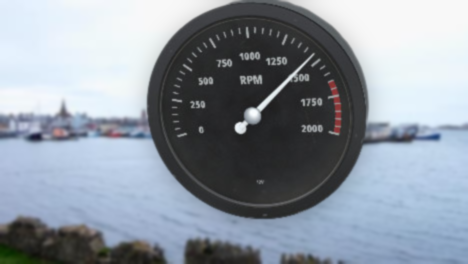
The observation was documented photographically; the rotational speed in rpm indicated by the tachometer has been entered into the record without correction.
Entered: 1450 rpm
